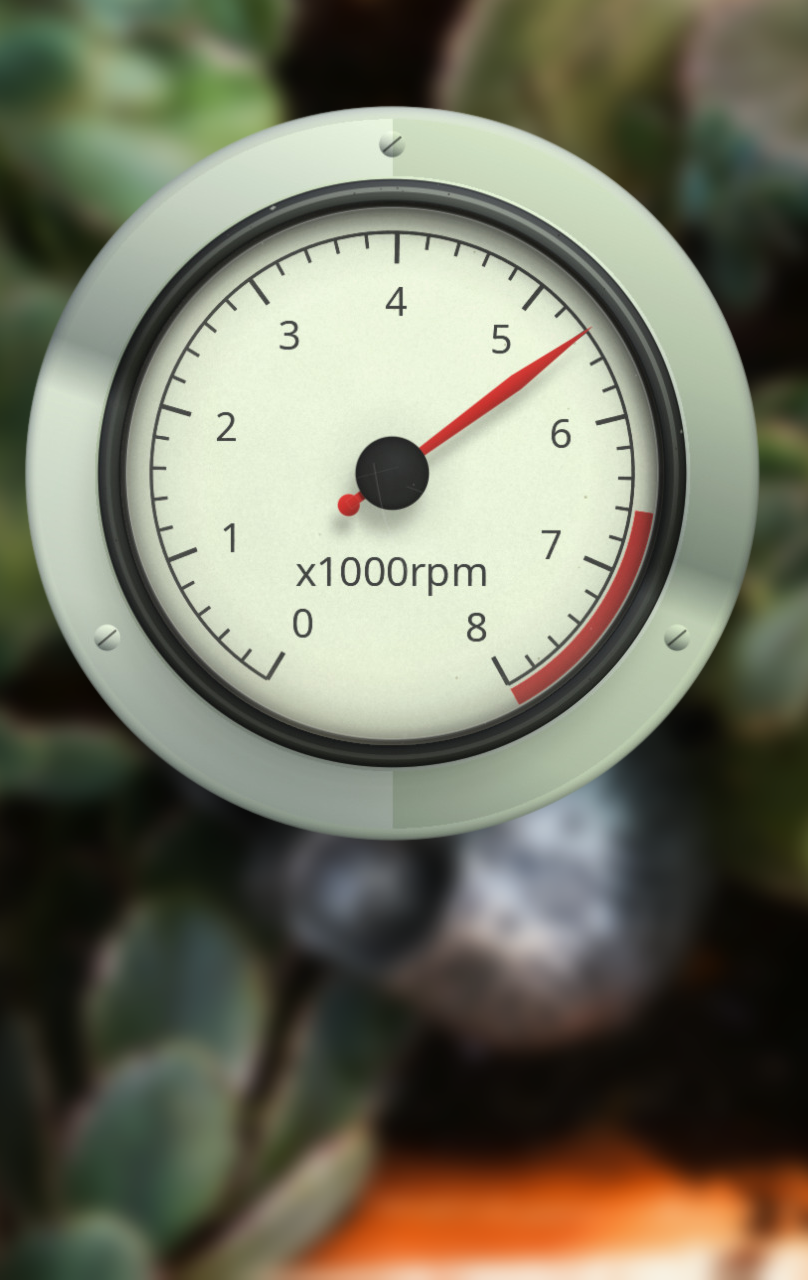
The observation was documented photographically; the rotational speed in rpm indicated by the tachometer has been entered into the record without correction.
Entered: 5400 rpm
